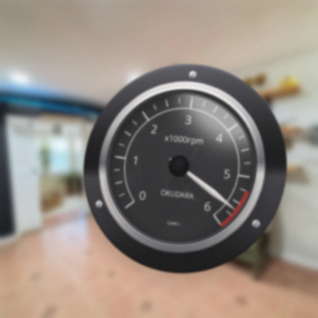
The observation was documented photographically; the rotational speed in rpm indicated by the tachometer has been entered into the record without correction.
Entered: 5625 rpm
